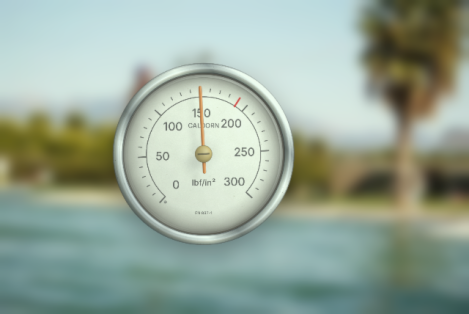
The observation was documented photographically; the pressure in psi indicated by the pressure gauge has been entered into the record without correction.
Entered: 150 psi
